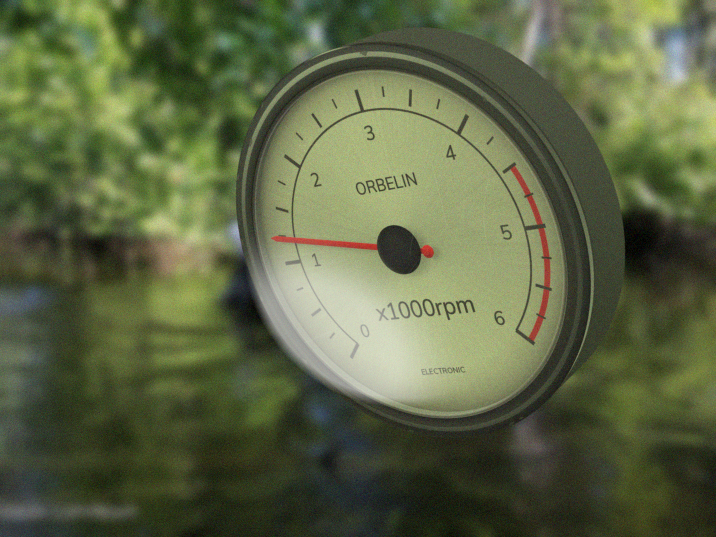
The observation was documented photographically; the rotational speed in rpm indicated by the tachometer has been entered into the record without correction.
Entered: 1250 rpm
